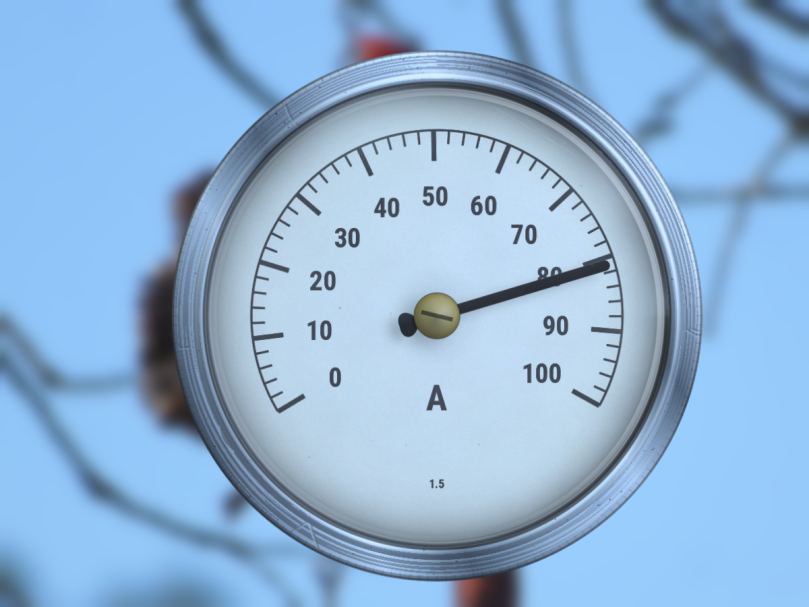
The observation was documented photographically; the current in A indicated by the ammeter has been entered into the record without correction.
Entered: 81 A
